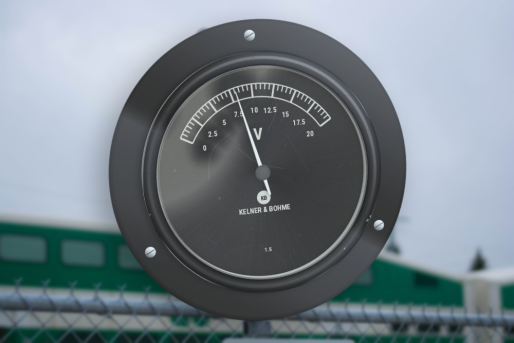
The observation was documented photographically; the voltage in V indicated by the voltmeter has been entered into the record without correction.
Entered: 8 V
